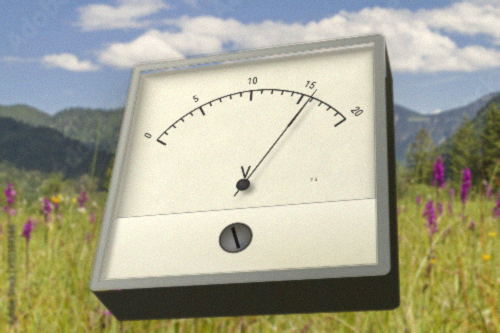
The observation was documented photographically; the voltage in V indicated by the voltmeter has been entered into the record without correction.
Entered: 16 V
